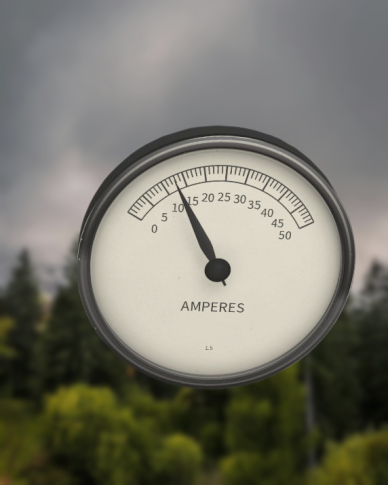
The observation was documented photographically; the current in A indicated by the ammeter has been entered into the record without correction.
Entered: 13 A
